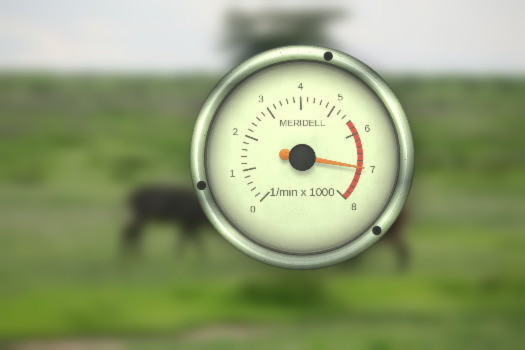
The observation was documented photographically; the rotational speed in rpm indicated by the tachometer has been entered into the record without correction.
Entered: 7000 rpm
